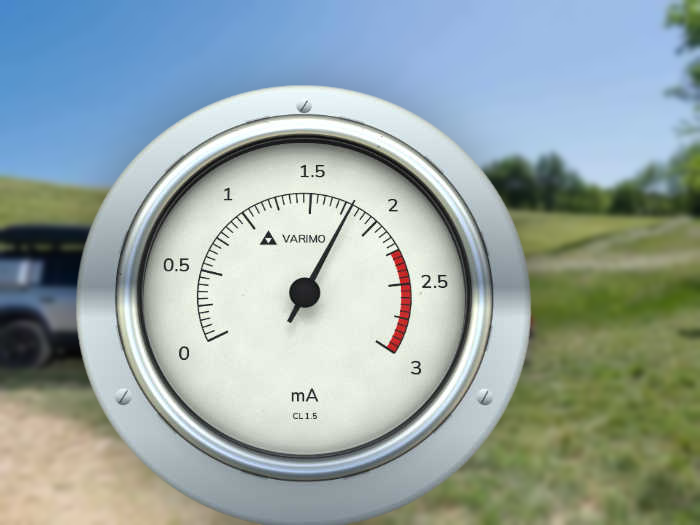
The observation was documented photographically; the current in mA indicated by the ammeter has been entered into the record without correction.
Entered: 1.8 mA
